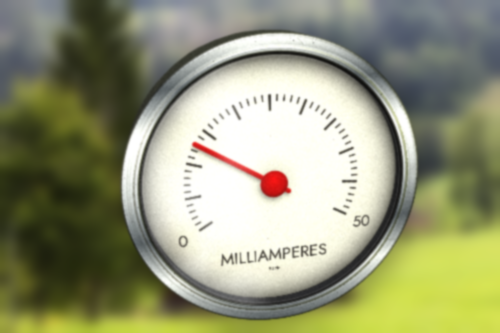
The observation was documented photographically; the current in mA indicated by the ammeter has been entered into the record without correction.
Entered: 13 mA
